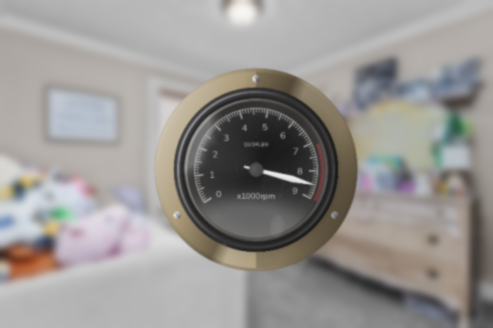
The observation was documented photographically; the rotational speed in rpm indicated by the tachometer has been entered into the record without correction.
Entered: 8500 rpm
